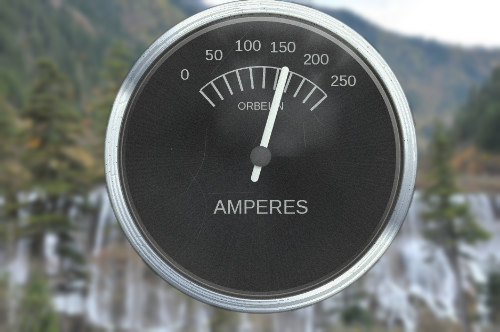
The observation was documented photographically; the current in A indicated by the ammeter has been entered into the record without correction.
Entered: 162.5 A
